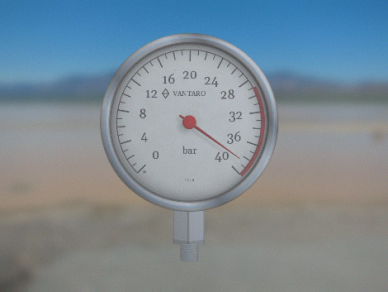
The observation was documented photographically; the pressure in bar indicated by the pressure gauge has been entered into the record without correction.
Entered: 38.5 bar
